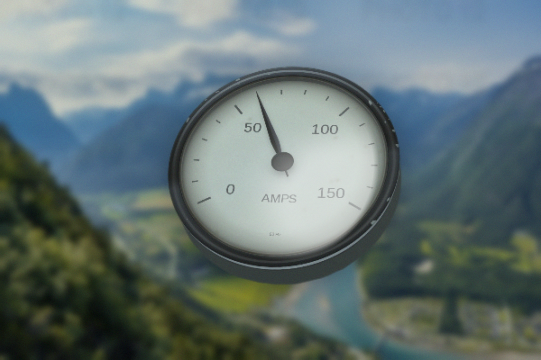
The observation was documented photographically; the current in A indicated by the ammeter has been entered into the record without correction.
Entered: 60 A
